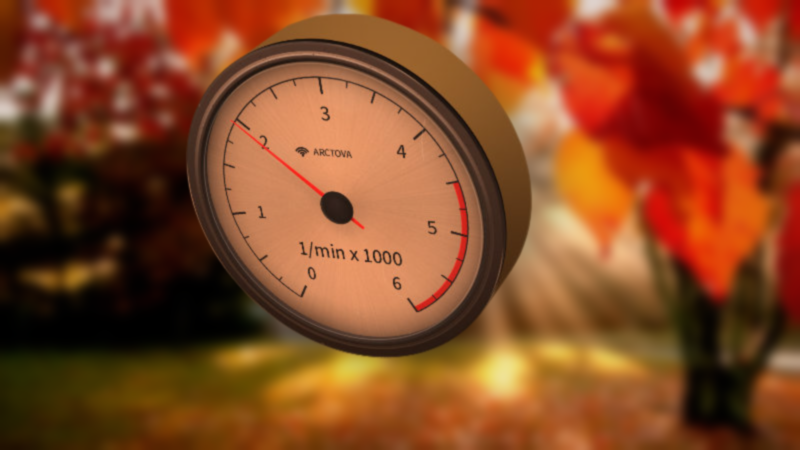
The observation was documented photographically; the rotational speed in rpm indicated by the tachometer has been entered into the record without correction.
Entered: 2000 rpm
